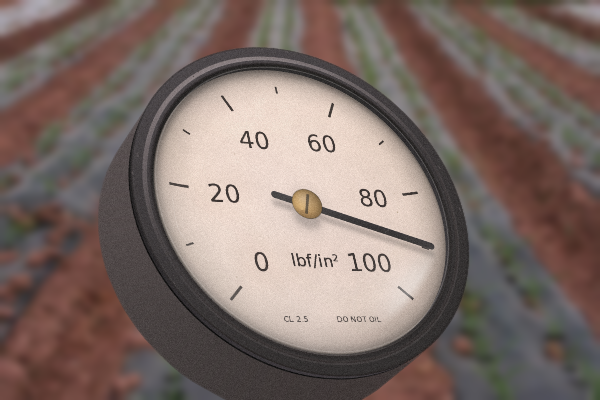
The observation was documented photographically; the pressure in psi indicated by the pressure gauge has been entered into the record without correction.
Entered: 90 psi
